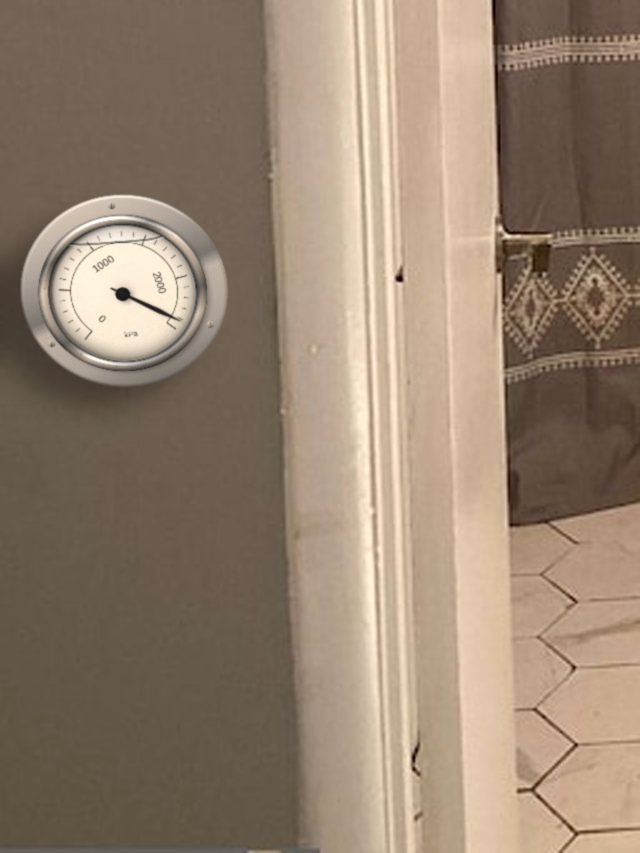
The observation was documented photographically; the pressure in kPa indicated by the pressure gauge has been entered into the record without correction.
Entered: 2400 kPa
